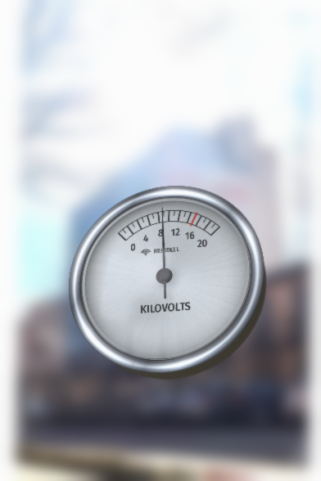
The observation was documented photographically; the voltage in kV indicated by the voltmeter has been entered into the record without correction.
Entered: 9 kV
